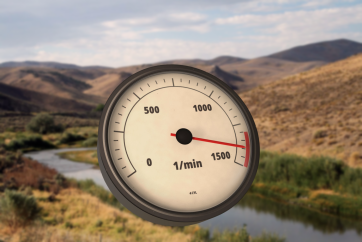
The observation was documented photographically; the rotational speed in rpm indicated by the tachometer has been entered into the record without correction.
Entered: 1400 rpm
